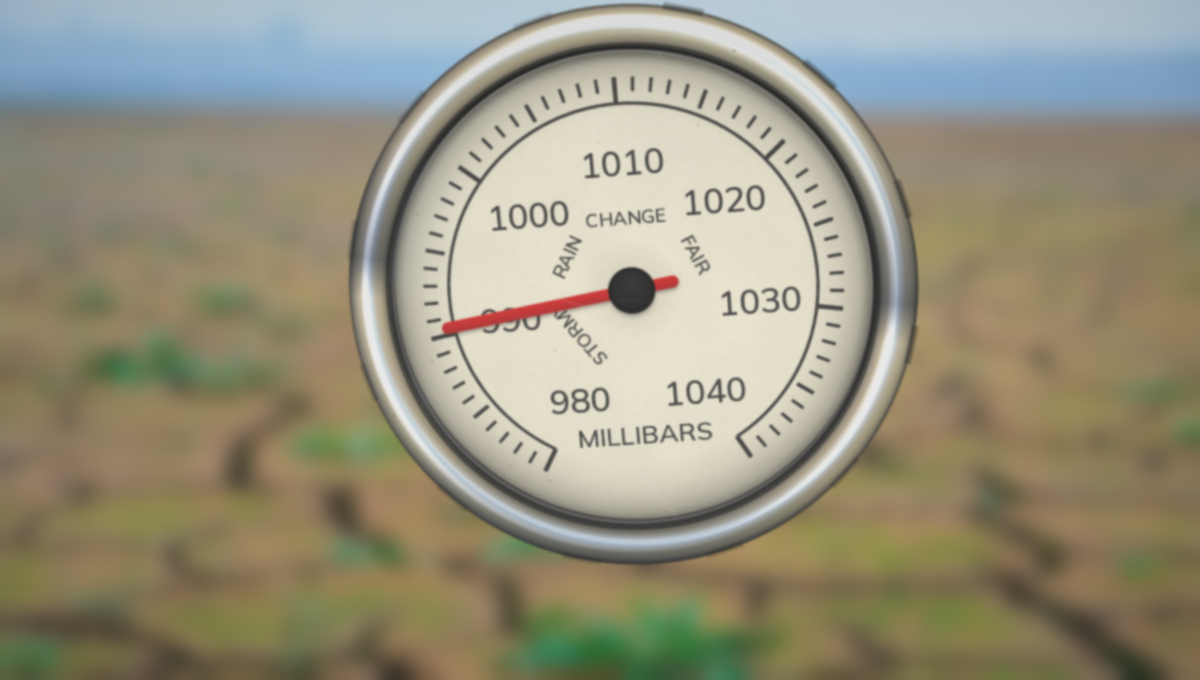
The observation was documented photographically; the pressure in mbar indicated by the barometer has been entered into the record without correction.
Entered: 990.5 mbar
